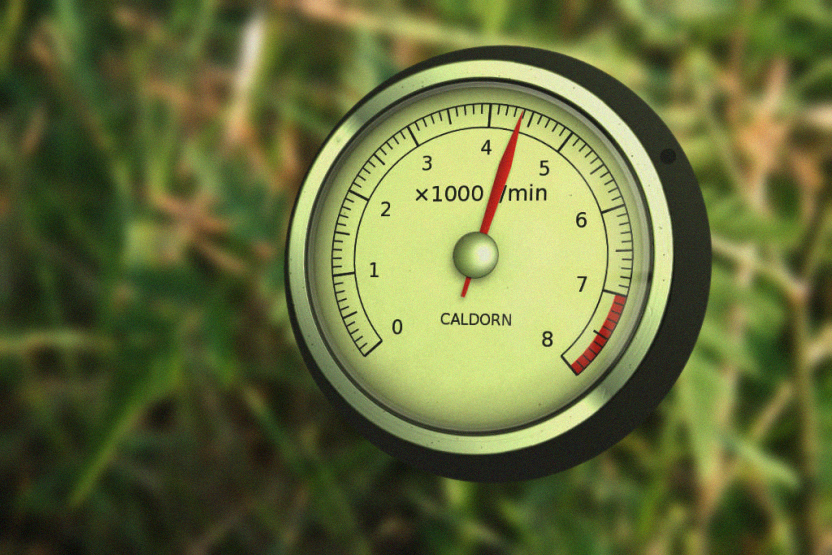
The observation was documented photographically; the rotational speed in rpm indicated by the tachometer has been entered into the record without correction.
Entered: 4400 rpm
